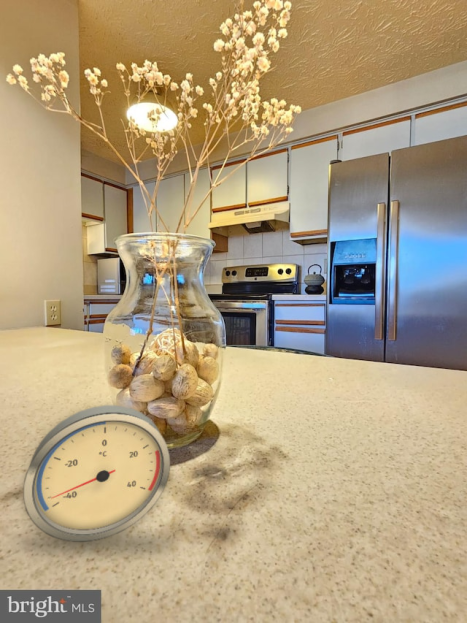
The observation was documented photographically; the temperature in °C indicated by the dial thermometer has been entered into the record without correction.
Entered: -36 °C
